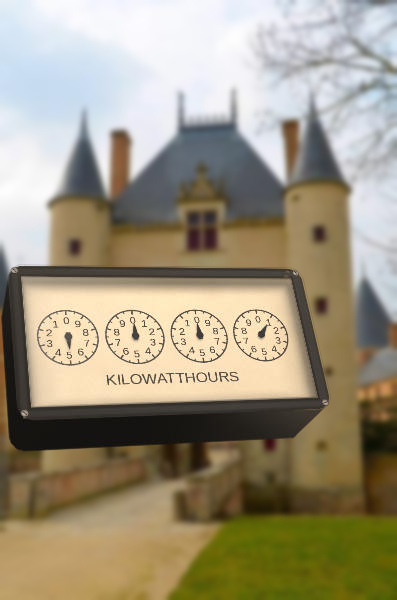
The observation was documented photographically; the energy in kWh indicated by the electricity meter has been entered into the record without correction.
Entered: 5001 kWh
